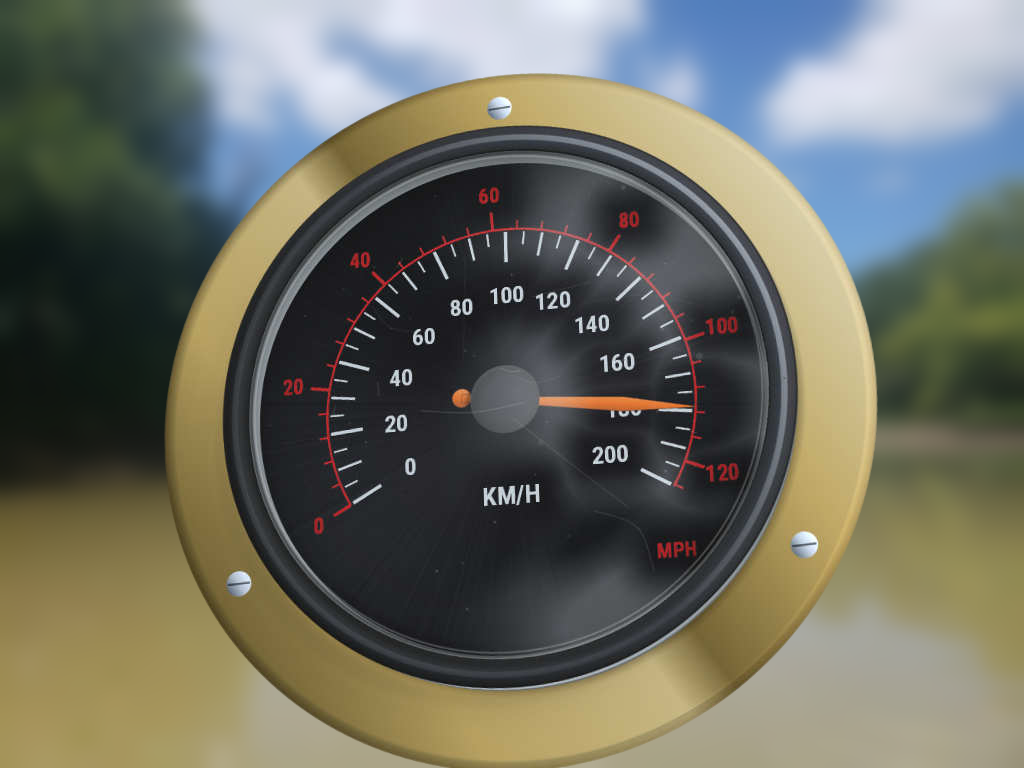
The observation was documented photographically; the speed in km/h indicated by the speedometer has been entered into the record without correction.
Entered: 180 km/h
